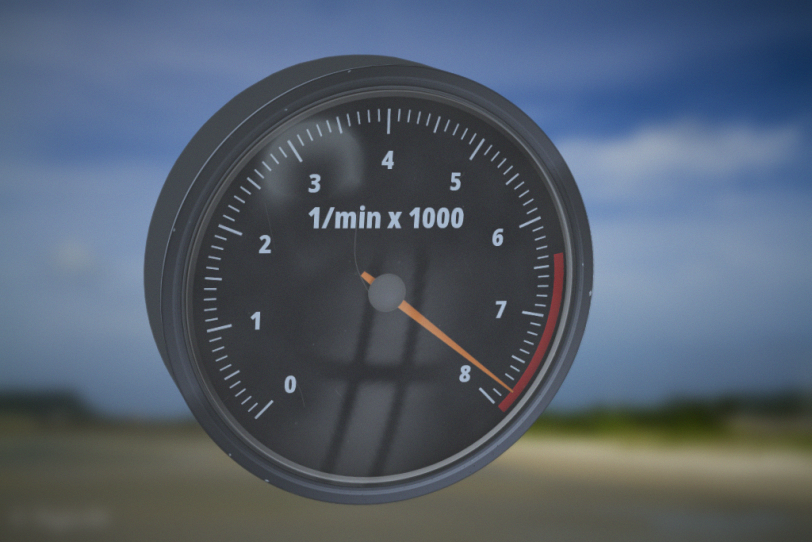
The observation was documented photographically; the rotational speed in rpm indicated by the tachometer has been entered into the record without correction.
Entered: 7800 rpm
